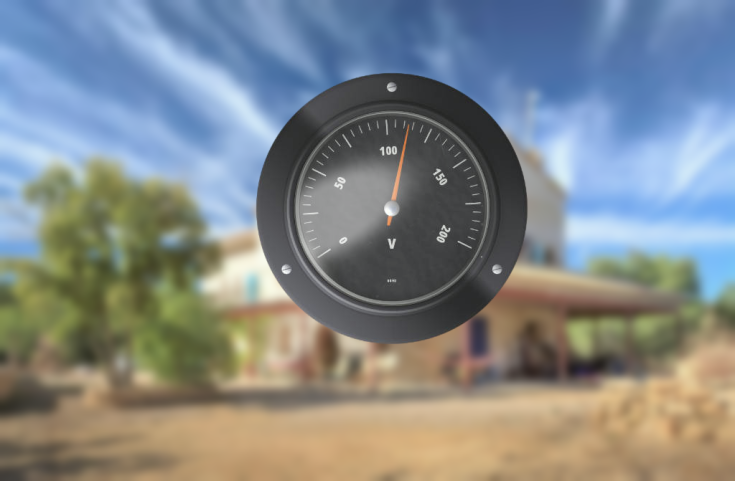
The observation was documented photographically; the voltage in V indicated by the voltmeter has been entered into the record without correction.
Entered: 112.5 V
